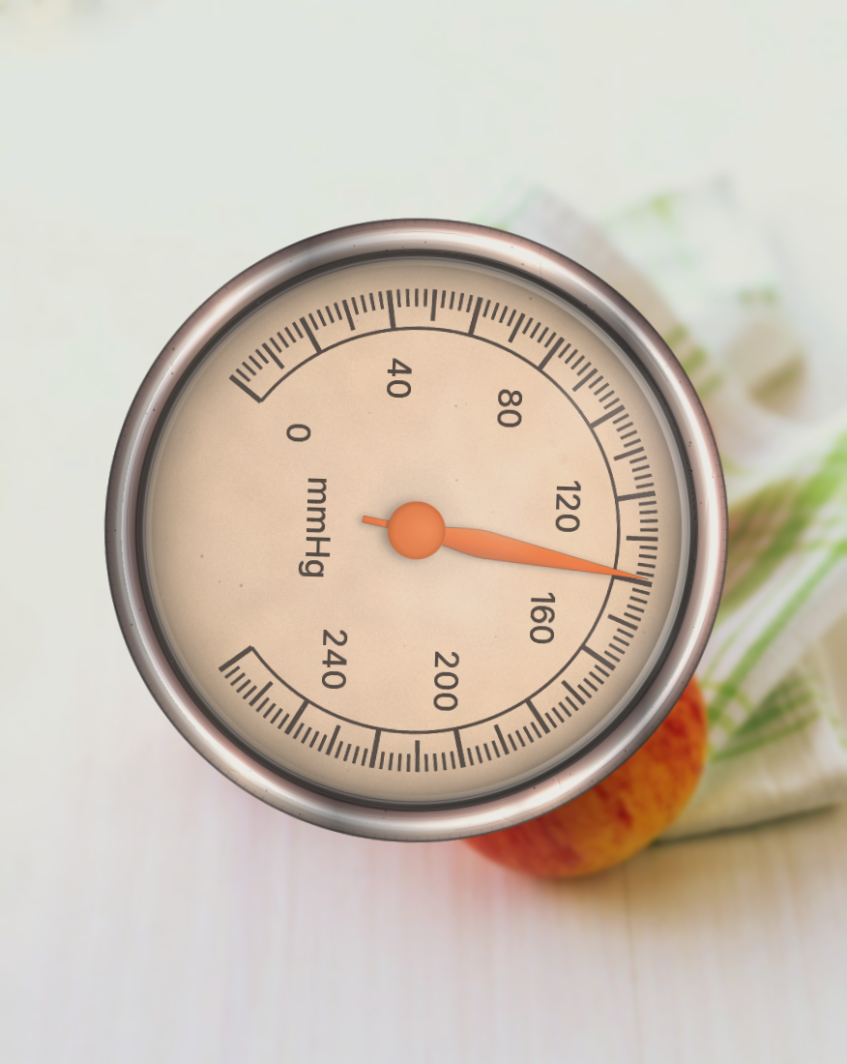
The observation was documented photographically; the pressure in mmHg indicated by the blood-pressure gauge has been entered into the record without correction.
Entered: 139 mmHg
